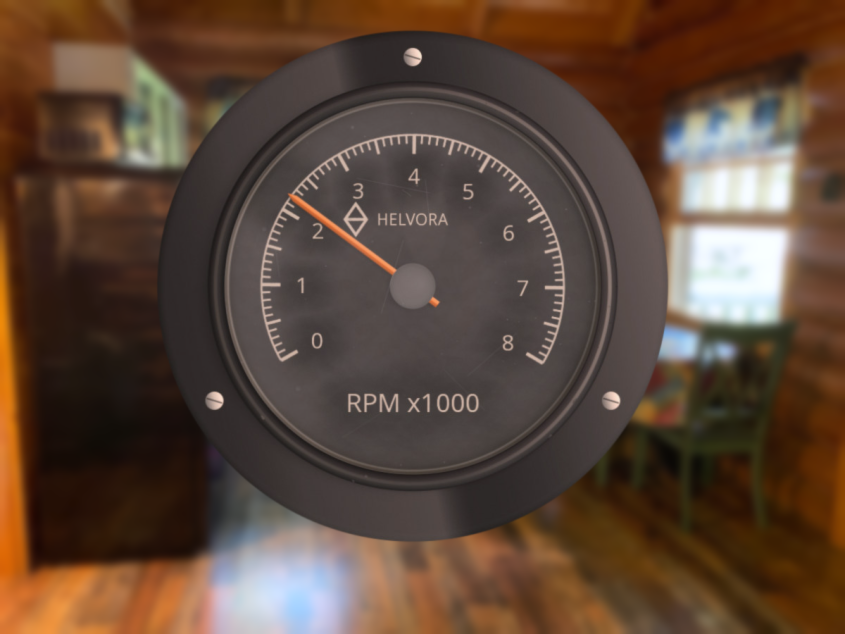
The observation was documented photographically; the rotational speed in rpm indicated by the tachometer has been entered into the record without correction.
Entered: 2200 rpm
